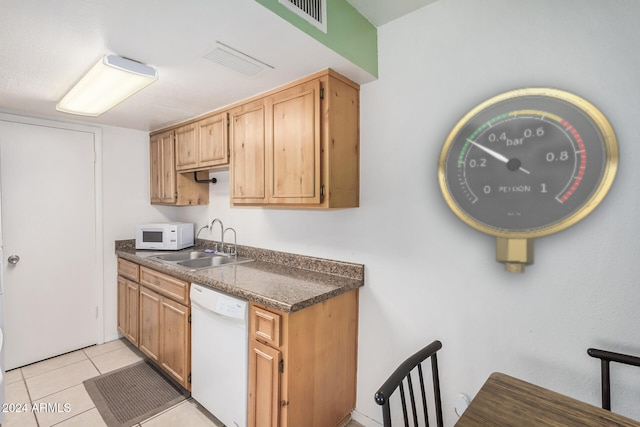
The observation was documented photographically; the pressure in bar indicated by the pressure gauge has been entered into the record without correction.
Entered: 0.3 bar
